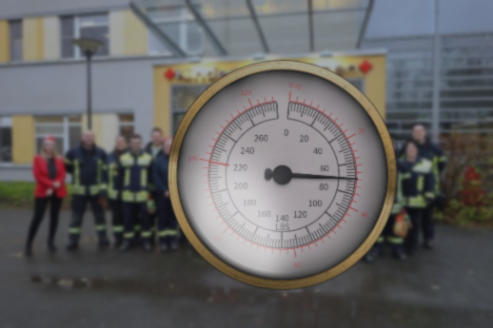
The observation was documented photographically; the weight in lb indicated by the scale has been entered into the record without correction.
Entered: 70 lb
